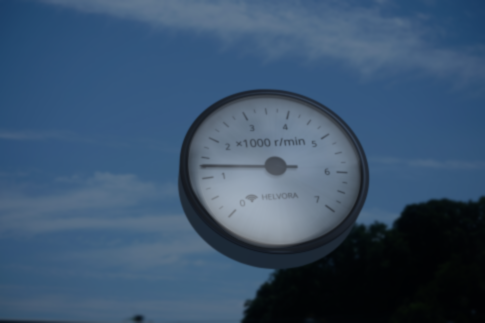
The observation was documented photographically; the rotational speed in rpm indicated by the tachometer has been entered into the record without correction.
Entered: 1250 rpm
